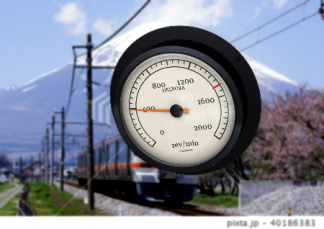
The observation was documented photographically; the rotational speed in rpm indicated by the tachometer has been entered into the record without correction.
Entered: 400 rpm
